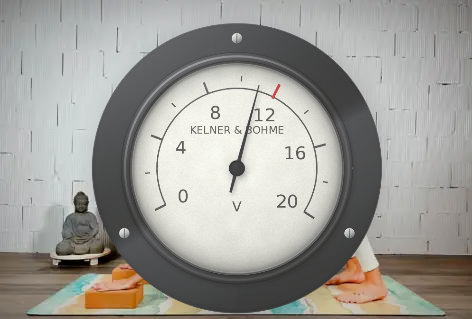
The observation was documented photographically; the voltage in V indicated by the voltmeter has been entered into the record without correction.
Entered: 11 V
